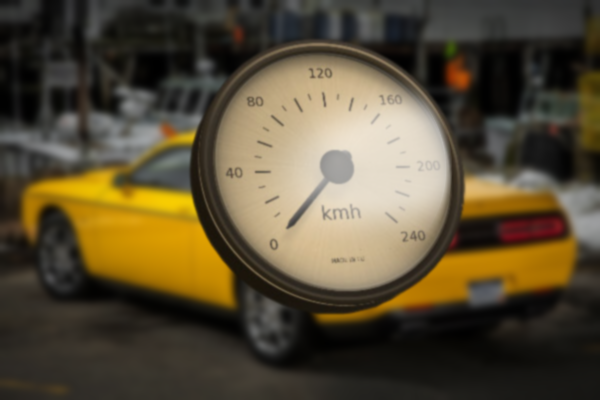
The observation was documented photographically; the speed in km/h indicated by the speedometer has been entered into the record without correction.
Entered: 0 km/h
